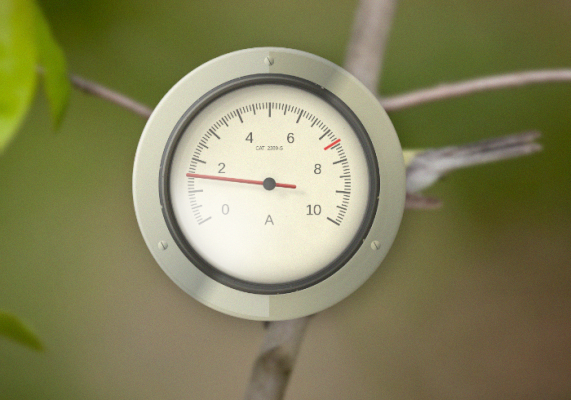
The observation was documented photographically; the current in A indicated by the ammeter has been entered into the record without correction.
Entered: 1.5 A
